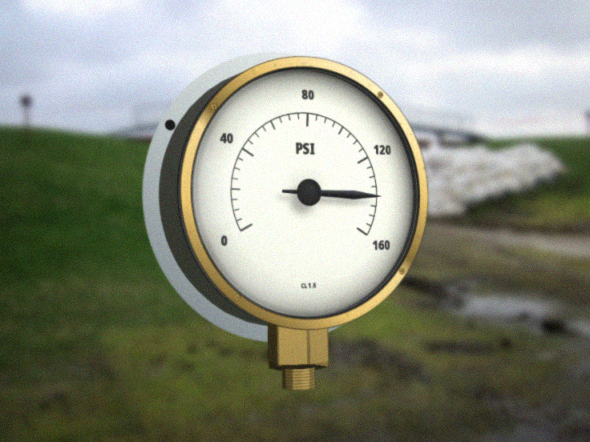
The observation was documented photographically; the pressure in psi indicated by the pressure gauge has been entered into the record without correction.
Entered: 140 psi
